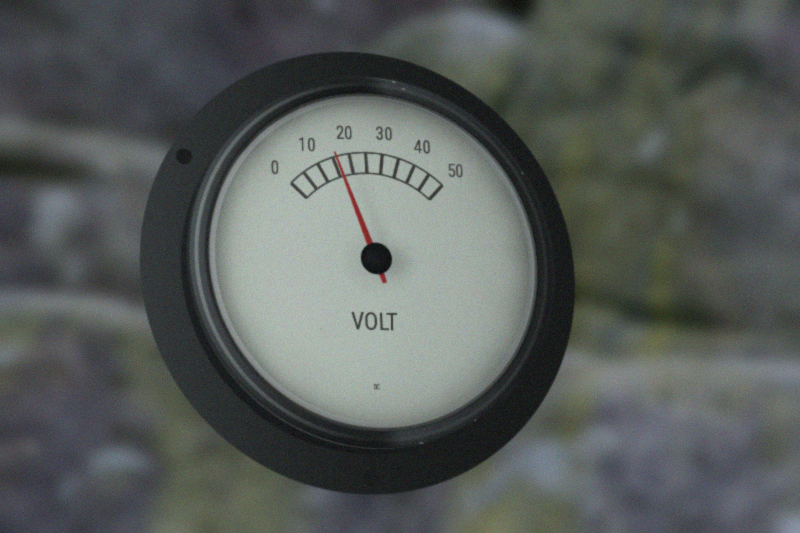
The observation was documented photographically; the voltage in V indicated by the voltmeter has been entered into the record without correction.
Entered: 15 V
